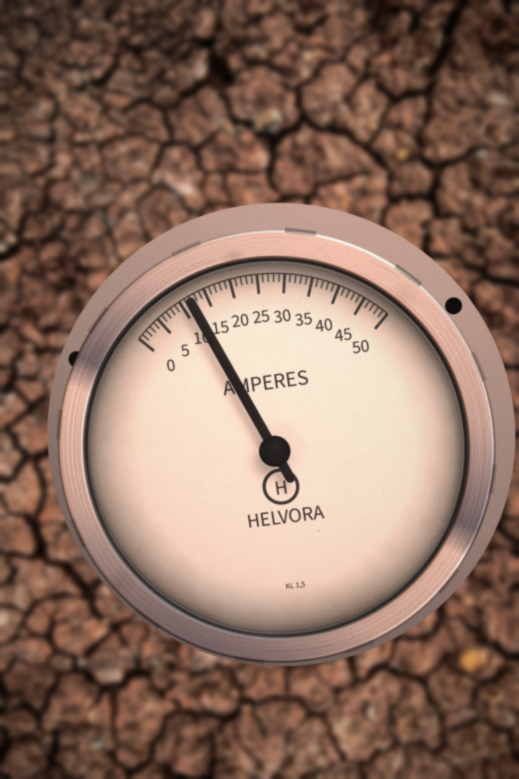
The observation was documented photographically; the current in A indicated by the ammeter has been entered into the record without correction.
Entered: 12 A
